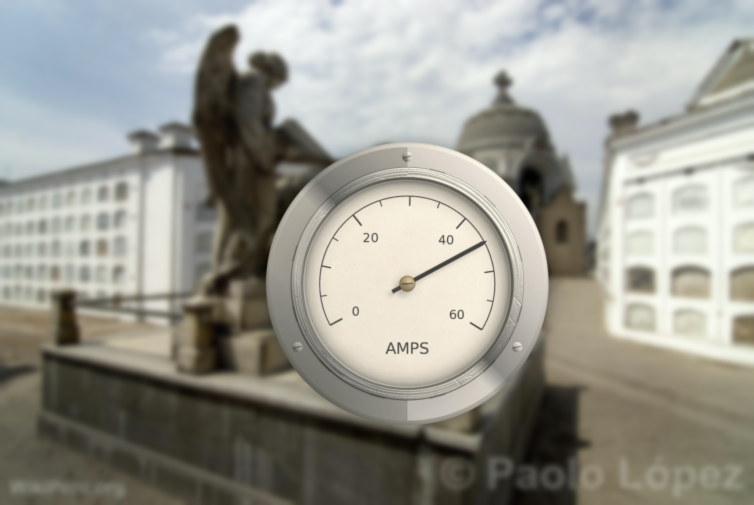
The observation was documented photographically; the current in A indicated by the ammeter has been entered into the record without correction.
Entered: 45 A
